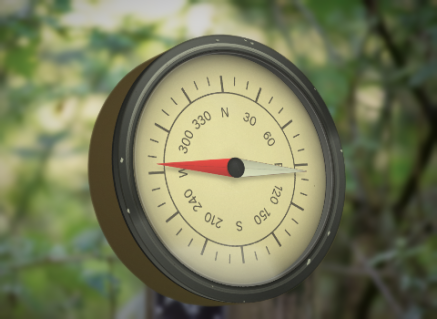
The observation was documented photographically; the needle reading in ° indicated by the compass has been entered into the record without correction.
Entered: 275 °
